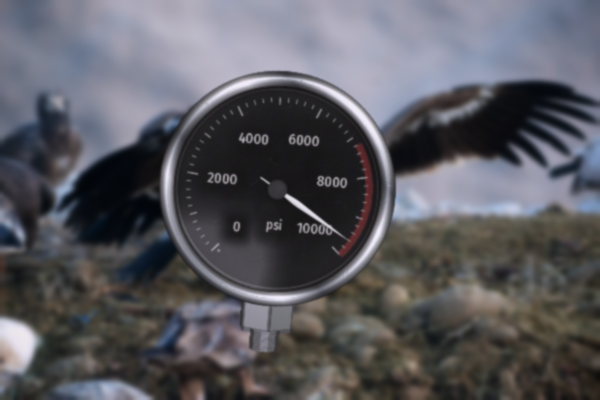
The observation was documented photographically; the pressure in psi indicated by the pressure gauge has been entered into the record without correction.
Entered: 9600 psi
